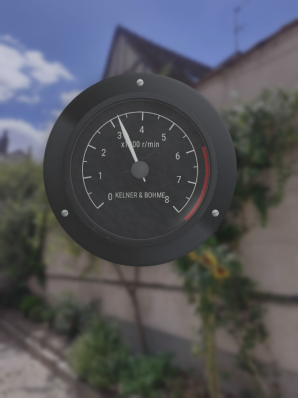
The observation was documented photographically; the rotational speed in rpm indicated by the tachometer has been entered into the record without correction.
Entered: 3250 rpm
